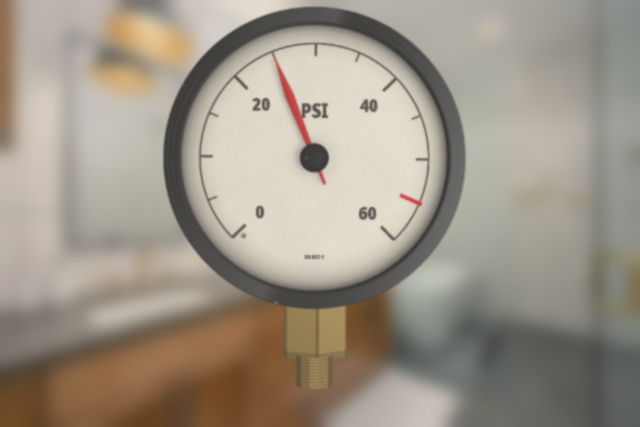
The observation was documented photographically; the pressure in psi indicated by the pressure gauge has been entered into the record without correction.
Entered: 25 psi
